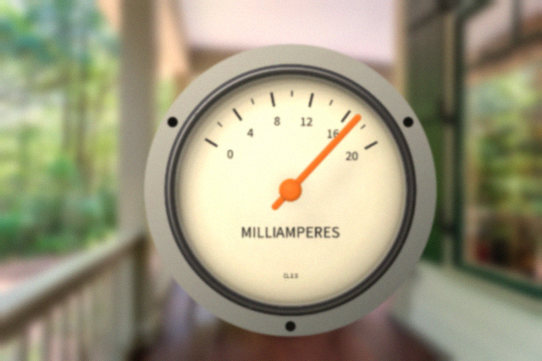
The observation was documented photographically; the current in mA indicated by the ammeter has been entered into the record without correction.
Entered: 17 mA
